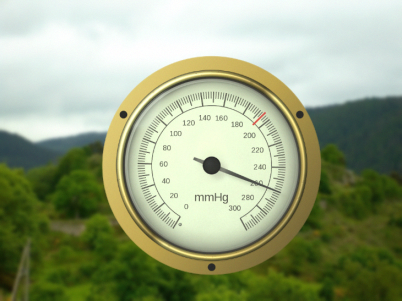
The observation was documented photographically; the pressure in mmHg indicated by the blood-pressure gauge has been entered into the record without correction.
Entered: 260 mmHg
